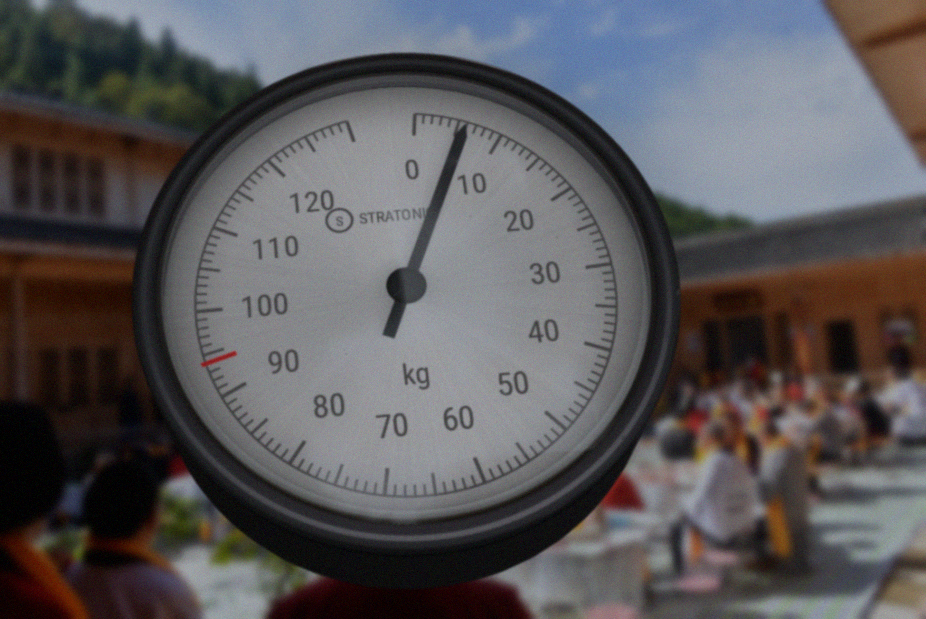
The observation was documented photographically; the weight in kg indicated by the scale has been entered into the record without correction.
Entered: 6 kg
